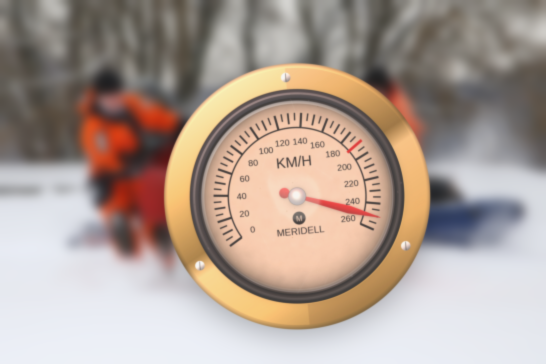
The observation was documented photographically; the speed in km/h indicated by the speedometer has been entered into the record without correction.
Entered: 250 km/h
